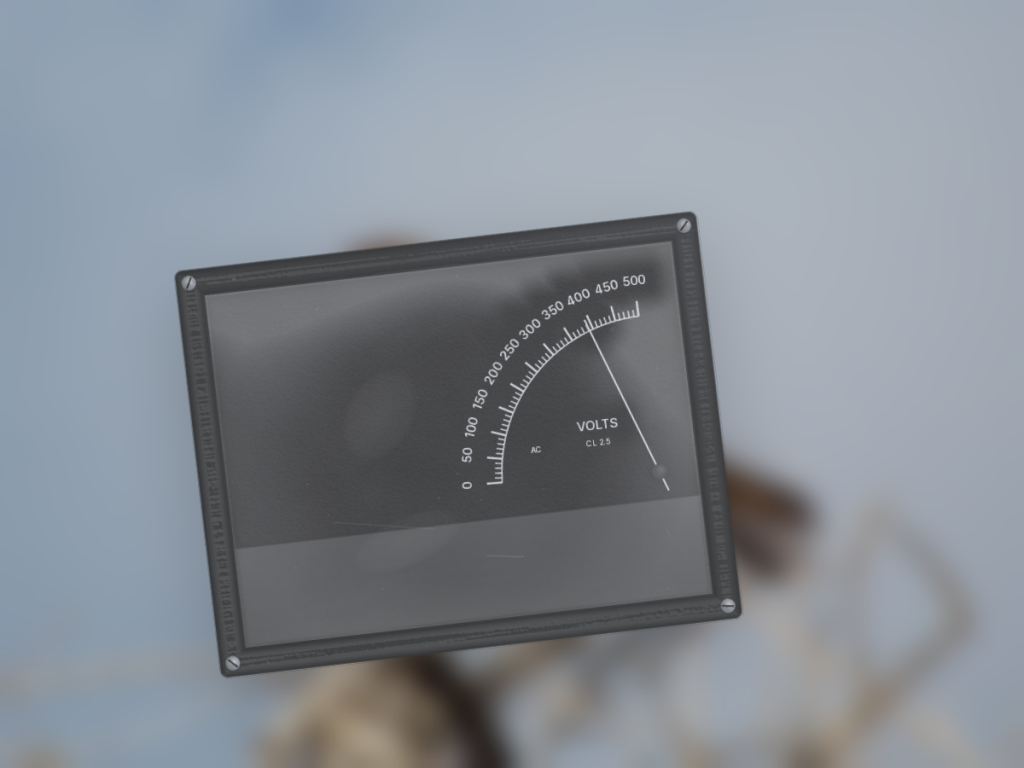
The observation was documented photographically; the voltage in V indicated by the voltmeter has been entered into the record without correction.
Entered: 390 V
